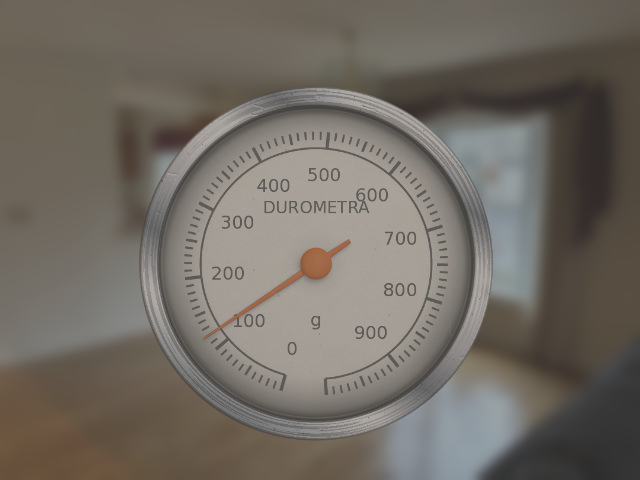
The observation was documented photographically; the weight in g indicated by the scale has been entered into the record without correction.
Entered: 120 g
